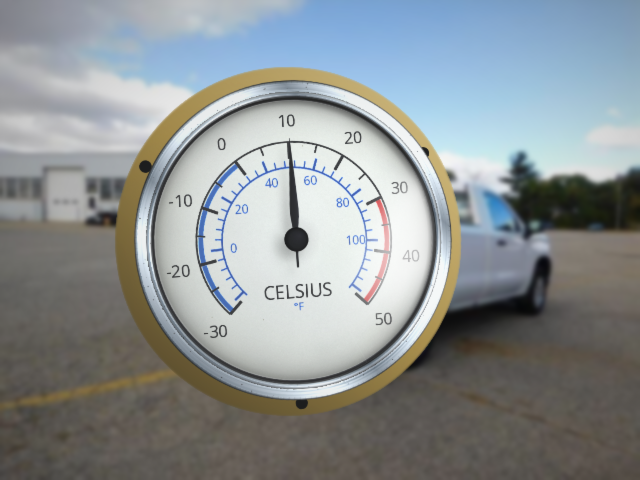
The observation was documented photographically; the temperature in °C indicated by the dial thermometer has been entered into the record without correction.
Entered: 10 °C
